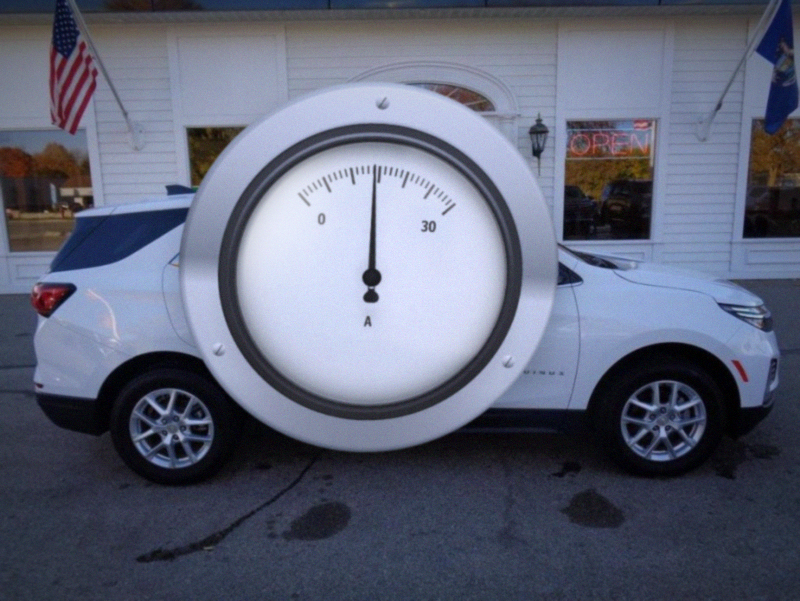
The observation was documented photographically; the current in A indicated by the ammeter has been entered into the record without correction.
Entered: 14 A
